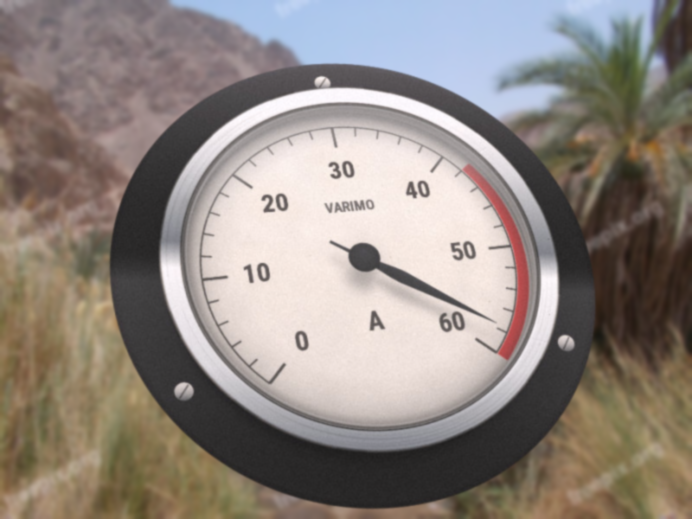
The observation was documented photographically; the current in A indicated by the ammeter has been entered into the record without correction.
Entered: 58 A
